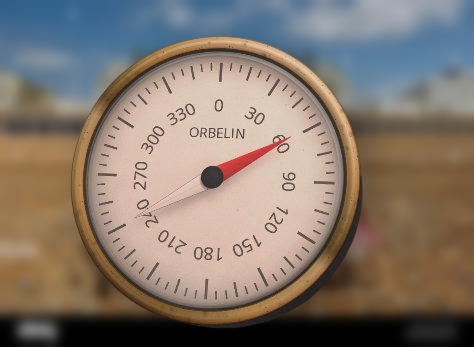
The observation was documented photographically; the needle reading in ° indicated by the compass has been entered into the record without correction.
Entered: 60 °
